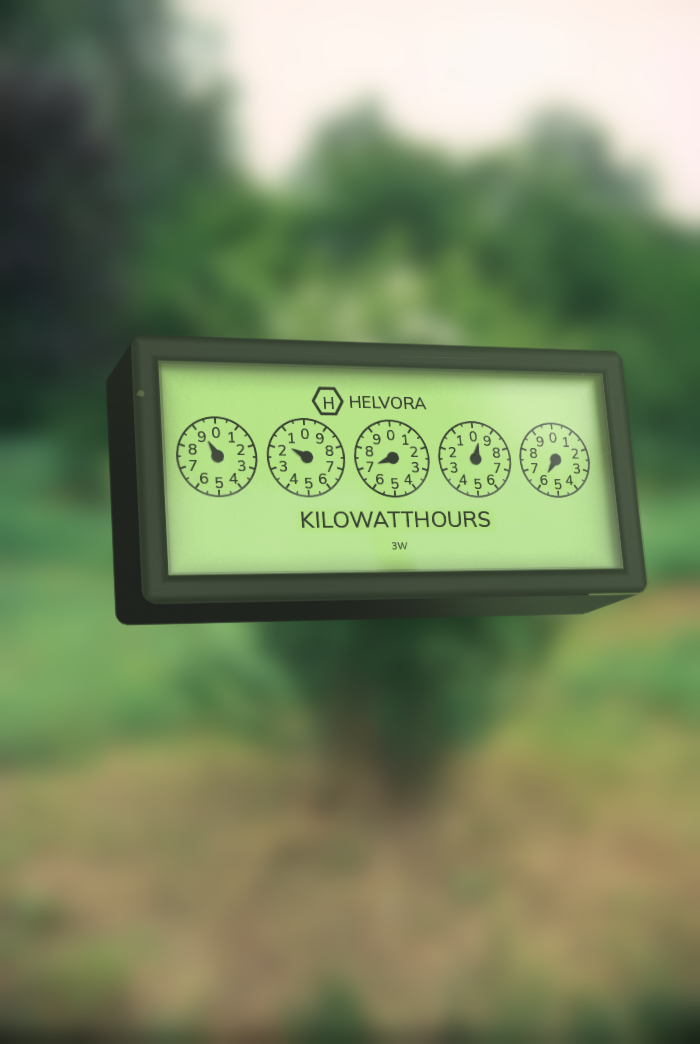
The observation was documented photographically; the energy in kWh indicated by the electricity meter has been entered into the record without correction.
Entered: 91696 kWh
